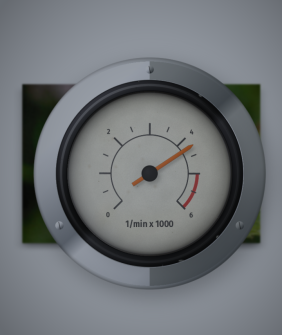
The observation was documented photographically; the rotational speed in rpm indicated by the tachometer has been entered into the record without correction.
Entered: 4250 rpm
